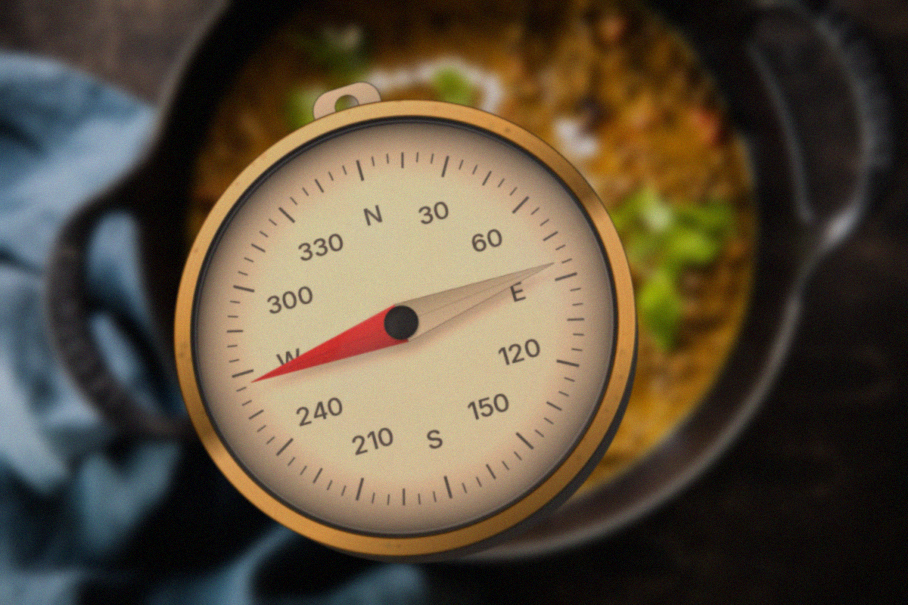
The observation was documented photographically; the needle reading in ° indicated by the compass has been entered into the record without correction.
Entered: 265 °
